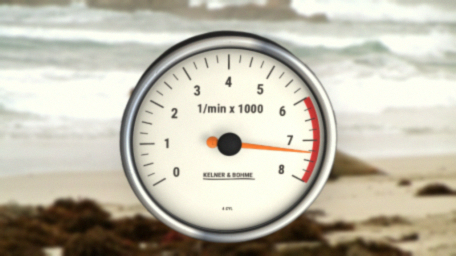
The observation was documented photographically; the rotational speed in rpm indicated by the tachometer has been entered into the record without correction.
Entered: 7250 rpm
